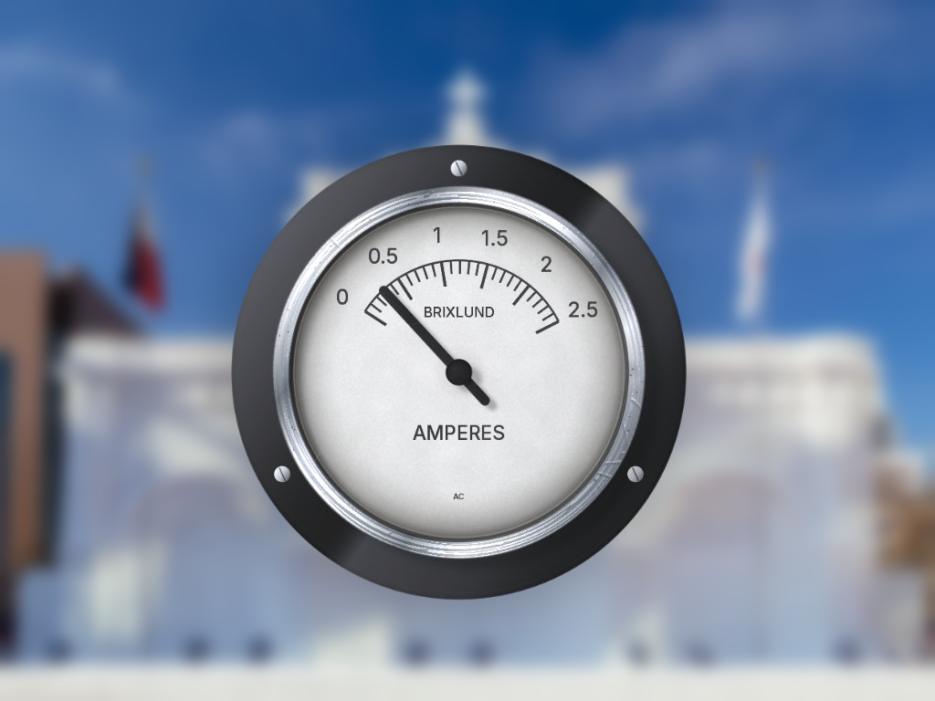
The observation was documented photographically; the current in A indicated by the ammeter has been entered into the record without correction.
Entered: 0.3 A
